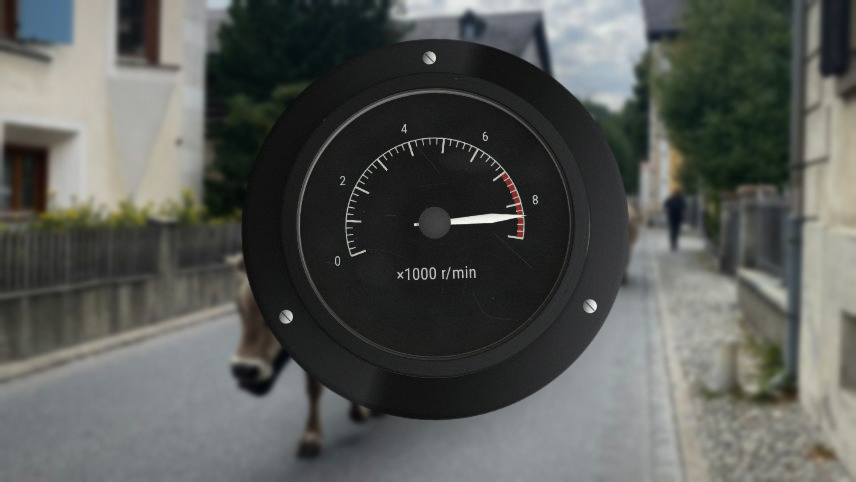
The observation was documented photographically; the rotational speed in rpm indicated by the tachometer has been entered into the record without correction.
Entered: 8400 rpm
